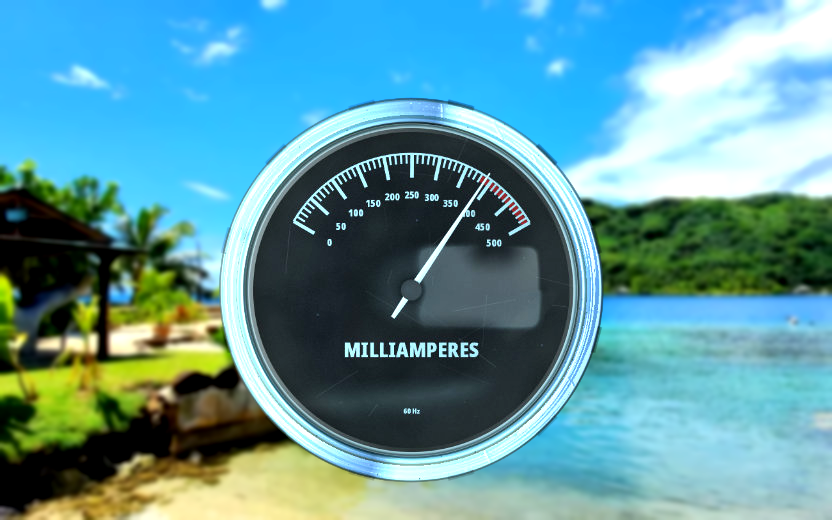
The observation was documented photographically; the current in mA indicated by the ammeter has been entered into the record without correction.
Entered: 390 mA
